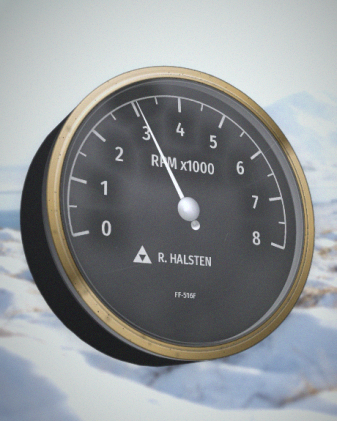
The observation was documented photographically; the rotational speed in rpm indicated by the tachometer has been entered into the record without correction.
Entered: 3000 rpm
